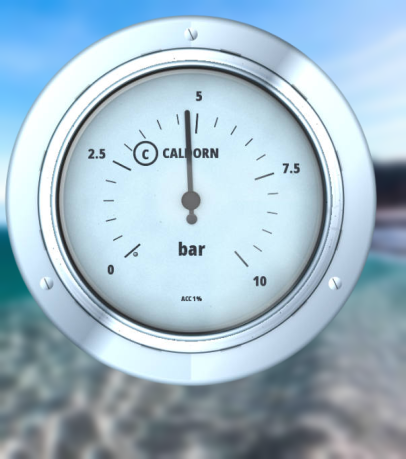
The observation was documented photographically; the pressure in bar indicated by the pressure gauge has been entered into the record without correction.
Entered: 4.75 bar
